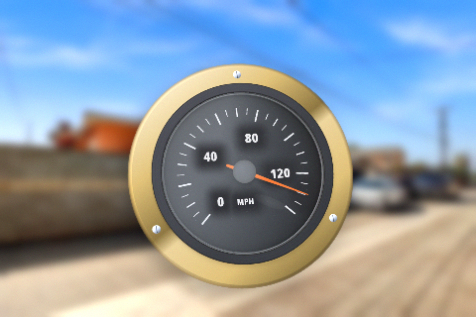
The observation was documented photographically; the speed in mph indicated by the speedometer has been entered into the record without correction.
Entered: 130 mph
